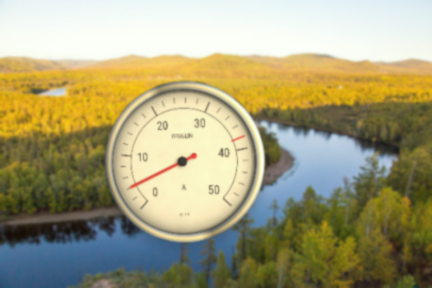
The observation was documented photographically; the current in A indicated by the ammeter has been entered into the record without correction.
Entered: 4 A
